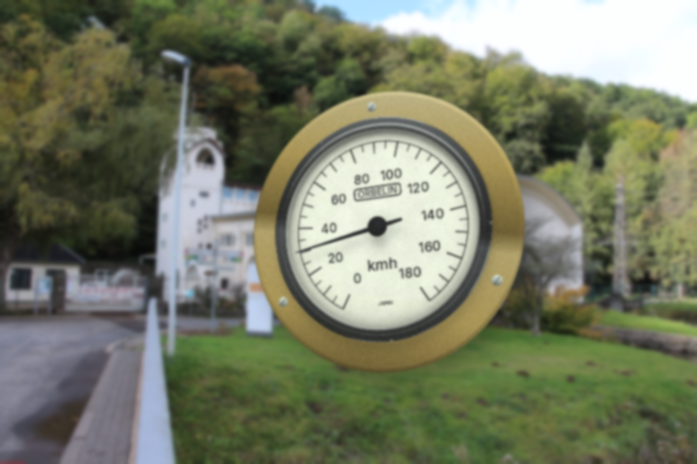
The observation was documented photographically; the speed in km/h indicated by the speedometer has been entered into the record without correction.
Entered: 30 km/h
